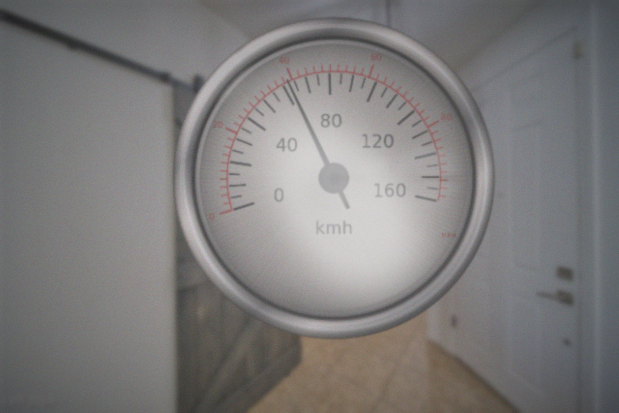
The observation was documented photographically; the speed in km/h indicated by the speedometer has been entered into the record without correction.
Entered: 62.5 km/h
